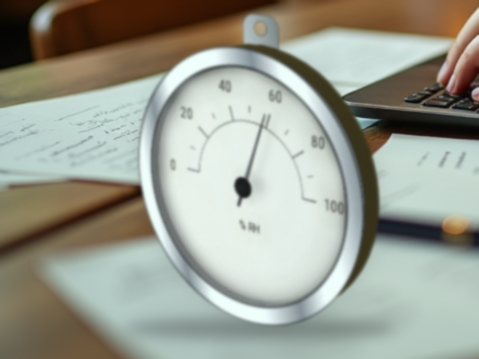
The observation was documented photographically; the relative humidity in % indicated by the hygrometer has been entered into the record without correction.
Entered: 60 %
